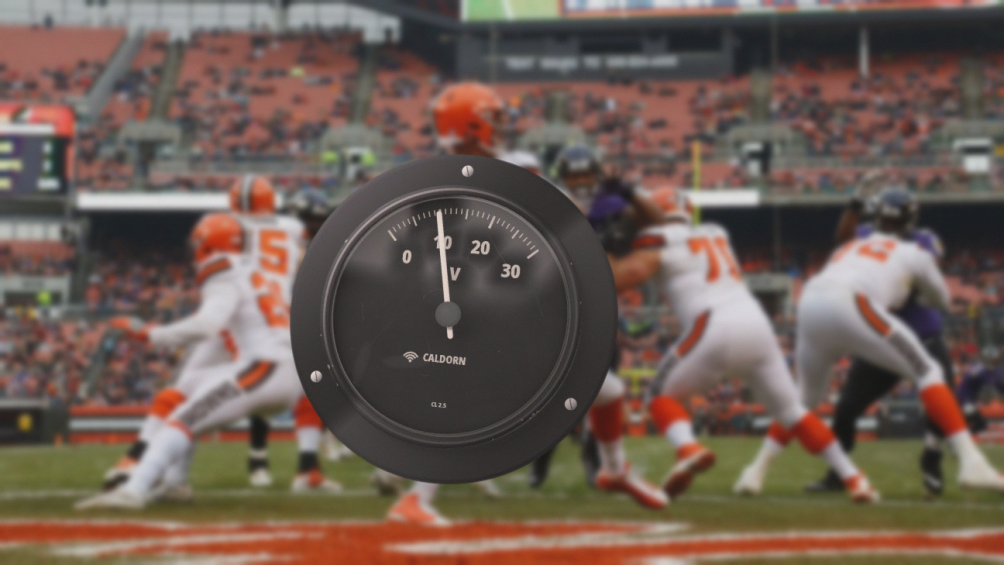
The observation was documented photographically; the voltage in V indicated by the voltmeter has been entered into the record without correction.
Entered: 10 V
